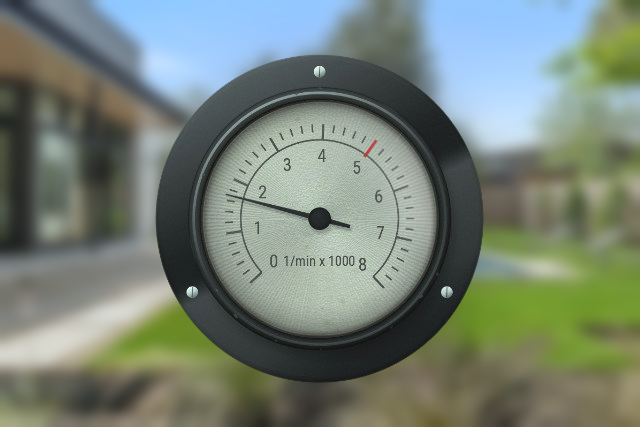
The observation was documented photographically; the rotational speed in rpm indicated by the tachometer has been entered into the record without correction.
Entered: 1700 rpm
